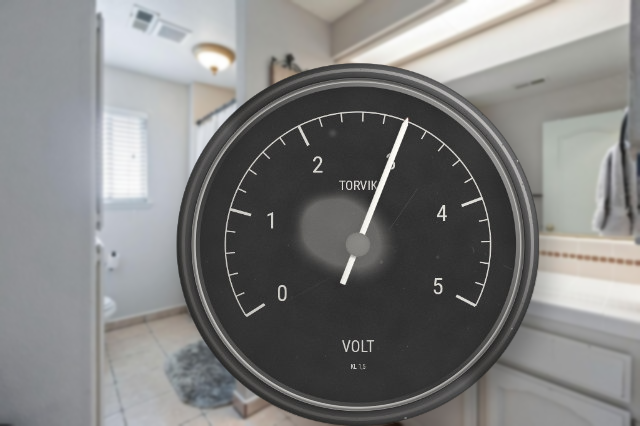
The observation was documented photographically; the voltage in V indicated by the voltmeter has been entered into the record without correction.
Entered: 3 V
